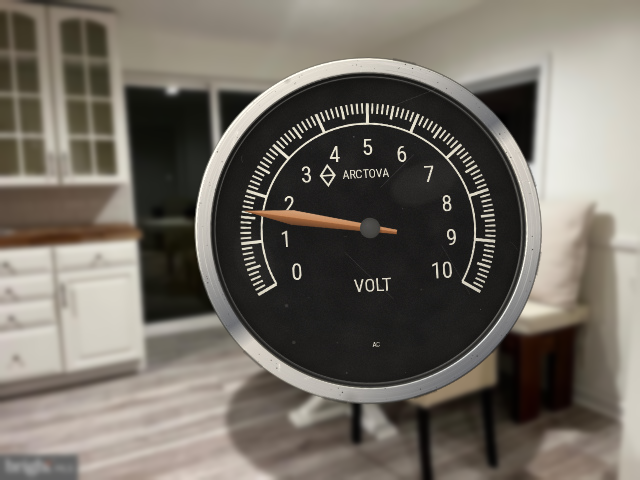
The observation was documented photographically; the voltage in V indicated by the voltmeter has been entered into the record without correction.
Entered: 1.6 V
